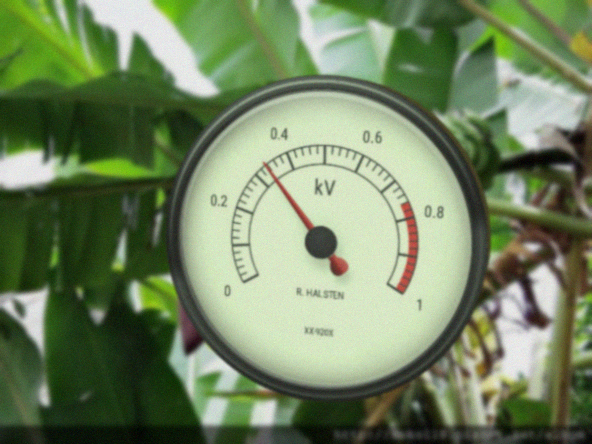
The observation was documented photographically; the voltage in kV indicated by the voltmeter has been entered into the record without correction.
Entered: 0.34 kV
